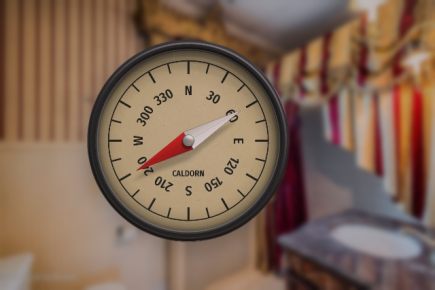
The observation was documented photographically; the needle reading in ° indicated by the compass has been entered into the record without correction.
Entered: 240 °
